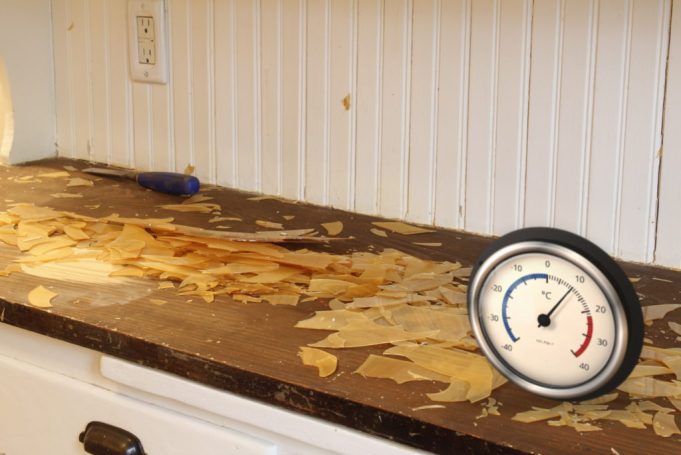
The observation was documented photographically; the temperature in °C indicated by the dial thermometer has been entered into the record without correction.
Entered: 10 °C
